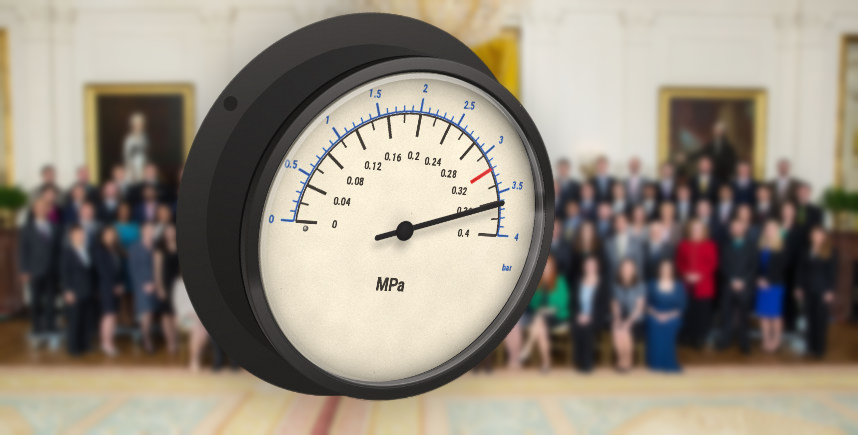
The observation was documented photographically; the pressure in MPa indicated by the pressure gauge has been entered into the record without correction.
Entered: 0.36 MPa
